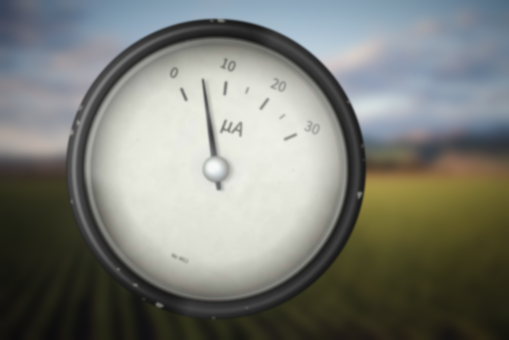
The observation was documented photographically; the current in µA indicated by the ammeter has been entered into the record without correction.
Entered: 5 µA
